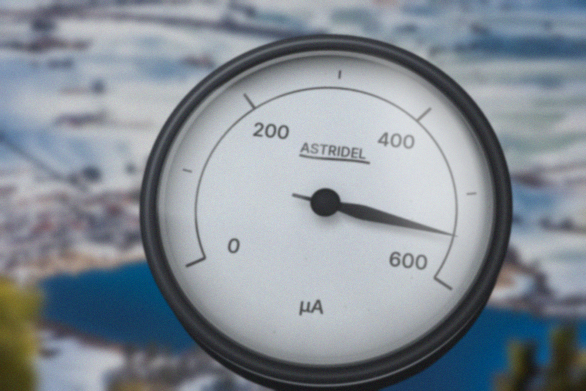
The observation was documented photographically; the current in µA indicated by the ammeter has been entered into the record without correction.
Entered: 550 µA
